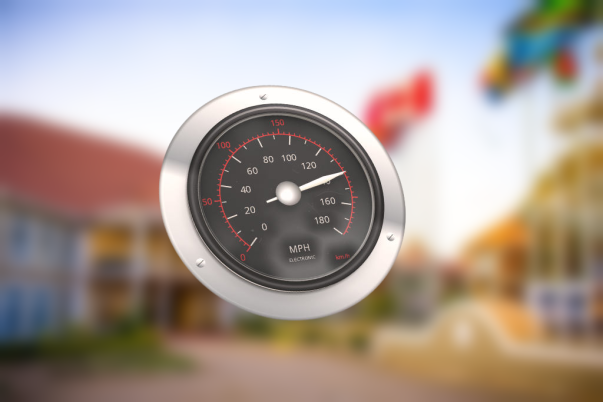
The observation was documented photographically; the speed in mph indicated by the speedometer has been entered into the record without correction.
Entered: 140 mph
